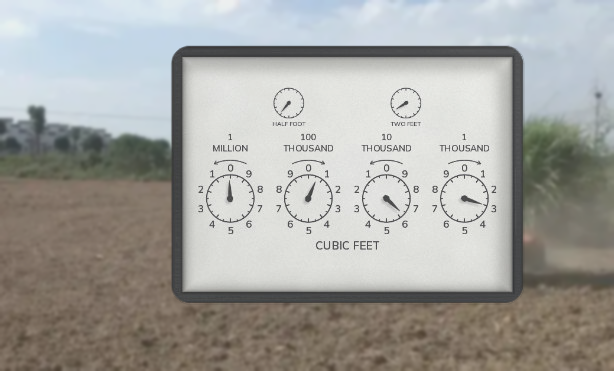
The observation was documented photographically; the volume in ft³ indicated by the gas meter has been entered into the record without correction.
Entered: 6300 ft³
